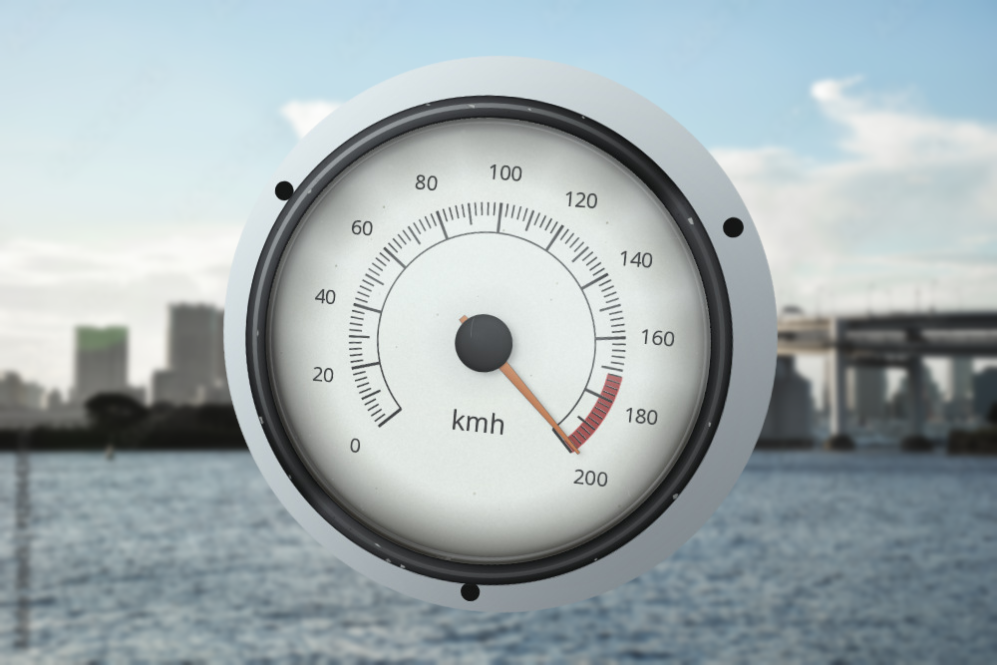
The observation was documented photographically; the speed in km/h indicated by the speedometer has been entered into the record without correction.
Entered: 198 km/h
